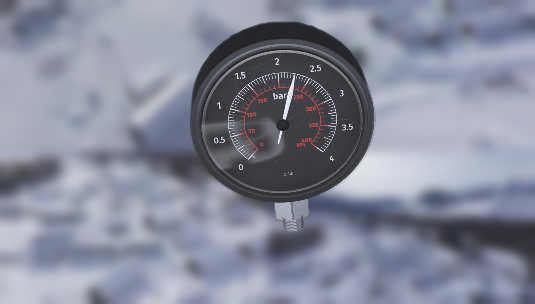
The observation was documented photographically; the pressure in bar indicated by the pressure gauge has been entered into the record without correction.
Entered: 2.25 bar
